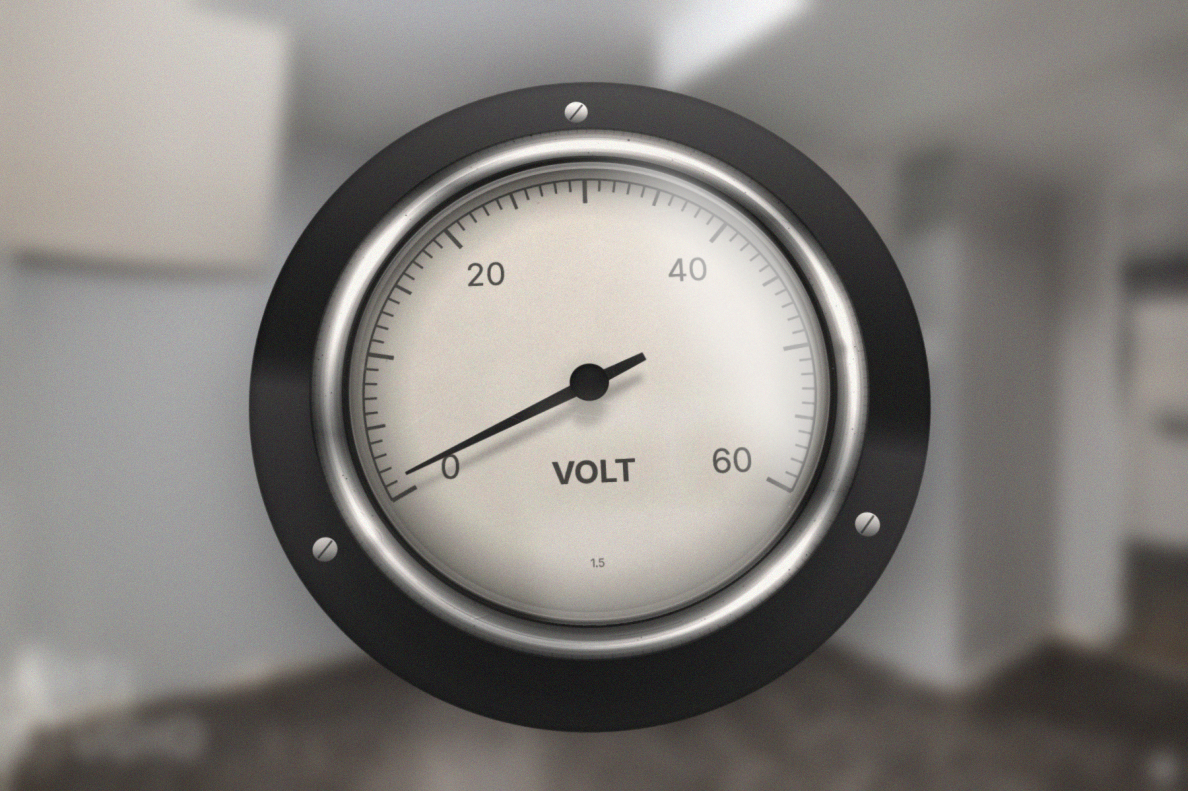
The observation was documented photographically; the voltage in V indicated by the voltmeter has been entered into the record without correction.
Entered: 1 V
